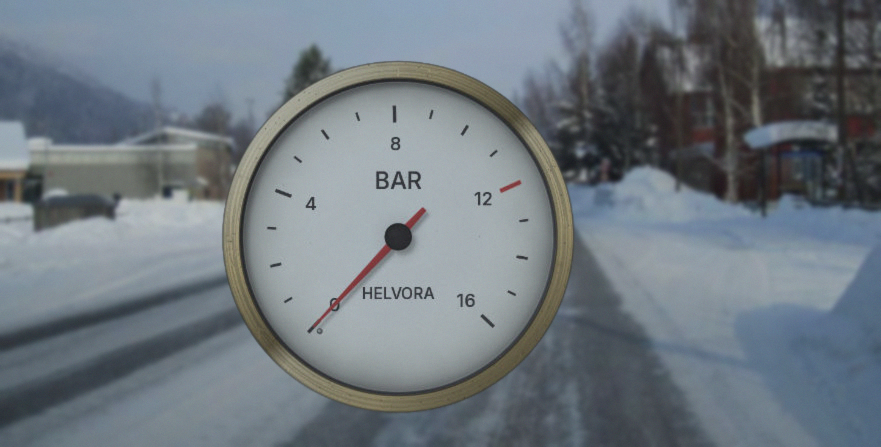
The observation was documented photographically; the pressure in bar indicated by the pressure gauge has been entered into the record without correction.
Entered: 0 bar
